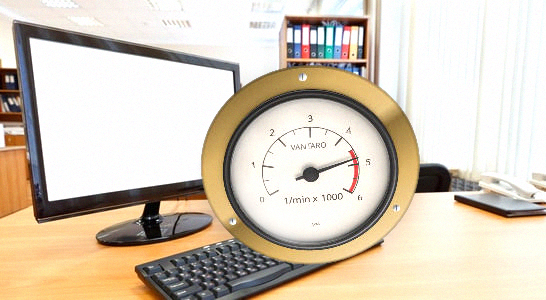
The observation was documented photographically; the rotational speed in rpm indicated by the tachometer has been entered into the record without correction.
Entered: 4750 rpm
